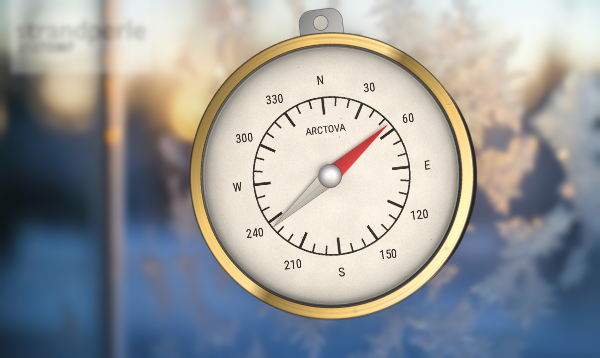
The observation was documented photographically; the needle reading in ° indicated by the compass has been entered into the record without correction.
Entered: 55 °
